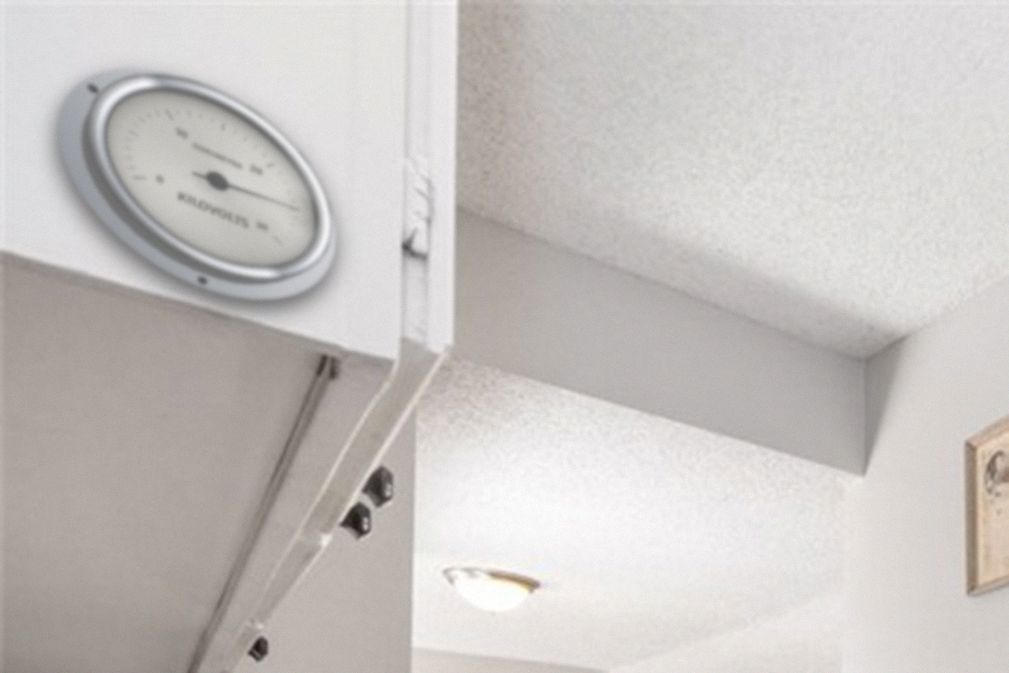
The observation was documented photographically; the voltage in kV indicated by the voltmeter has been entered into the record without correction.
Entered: 25 kV
